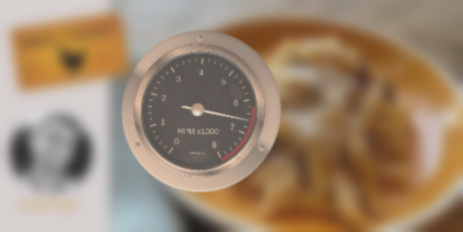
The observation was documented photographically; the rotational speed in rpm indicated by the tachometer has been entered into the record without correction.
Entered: 6600 rpm
